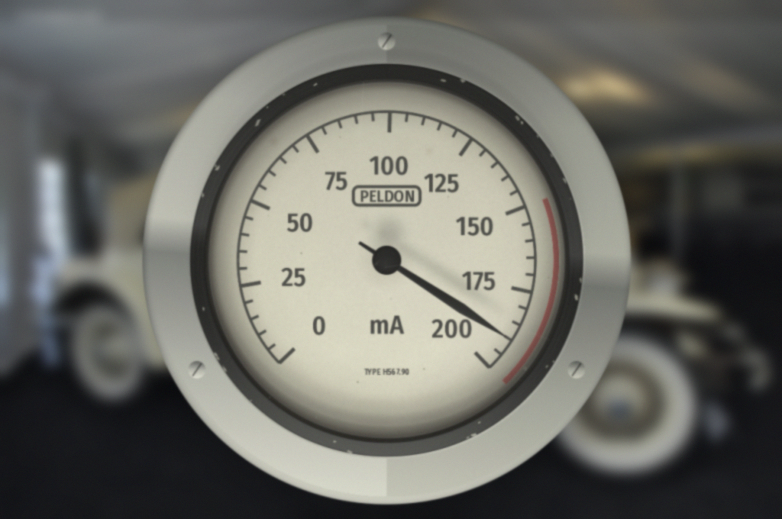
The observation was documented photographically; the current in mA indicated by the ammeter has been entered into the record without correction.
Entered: 190 mA
